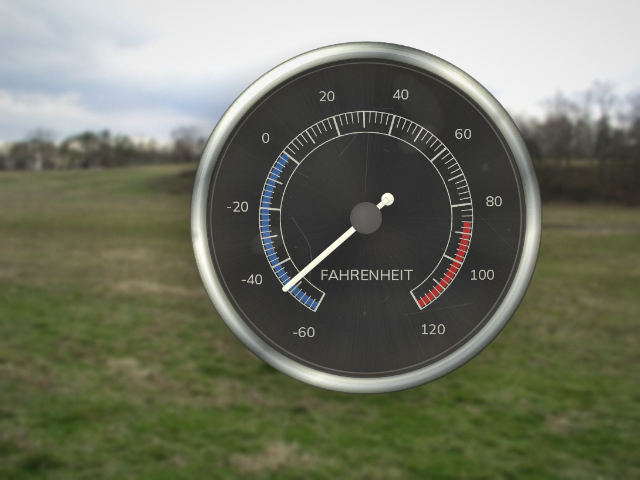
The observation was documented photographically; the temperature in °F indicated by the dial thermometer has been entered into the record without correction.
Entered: -48 °F
